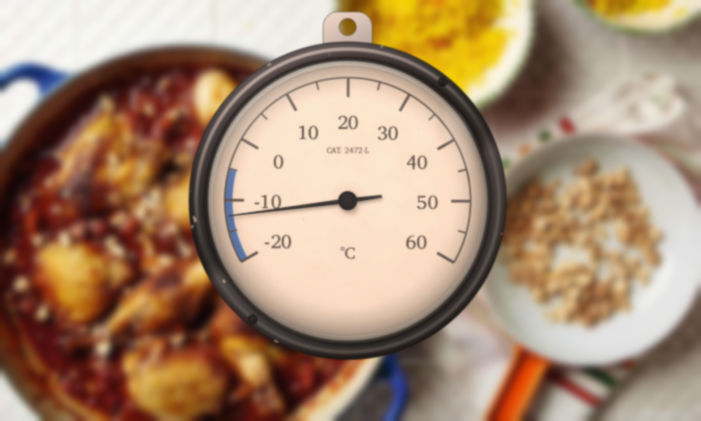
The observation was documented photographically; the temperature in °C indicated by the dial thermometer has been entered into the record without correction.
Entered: -12.5 °C
